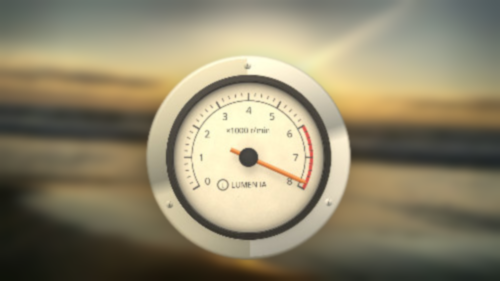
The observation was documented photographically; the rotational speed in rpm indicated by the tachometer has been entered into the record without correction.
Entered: 7800 rpm
